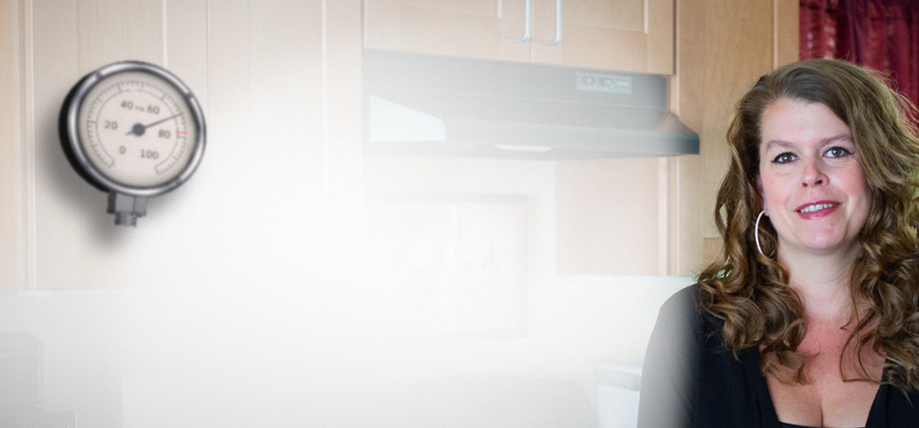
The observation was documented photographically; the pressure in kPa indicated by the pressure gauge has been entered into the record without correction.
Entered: 70 kPa
